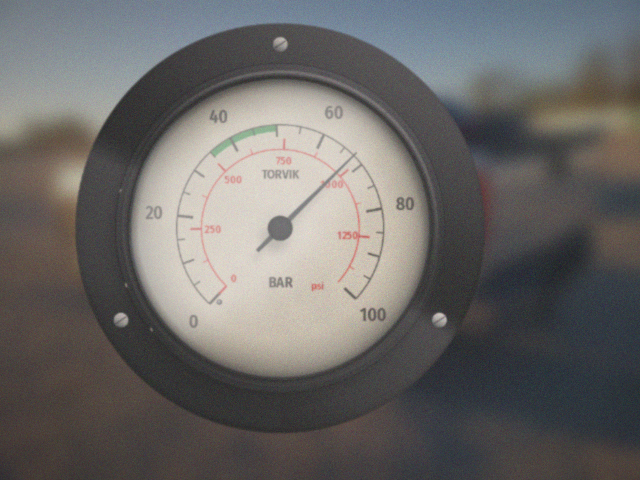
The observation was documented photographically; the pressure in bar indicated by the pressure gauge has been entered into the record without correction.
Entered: 67.5 bar
